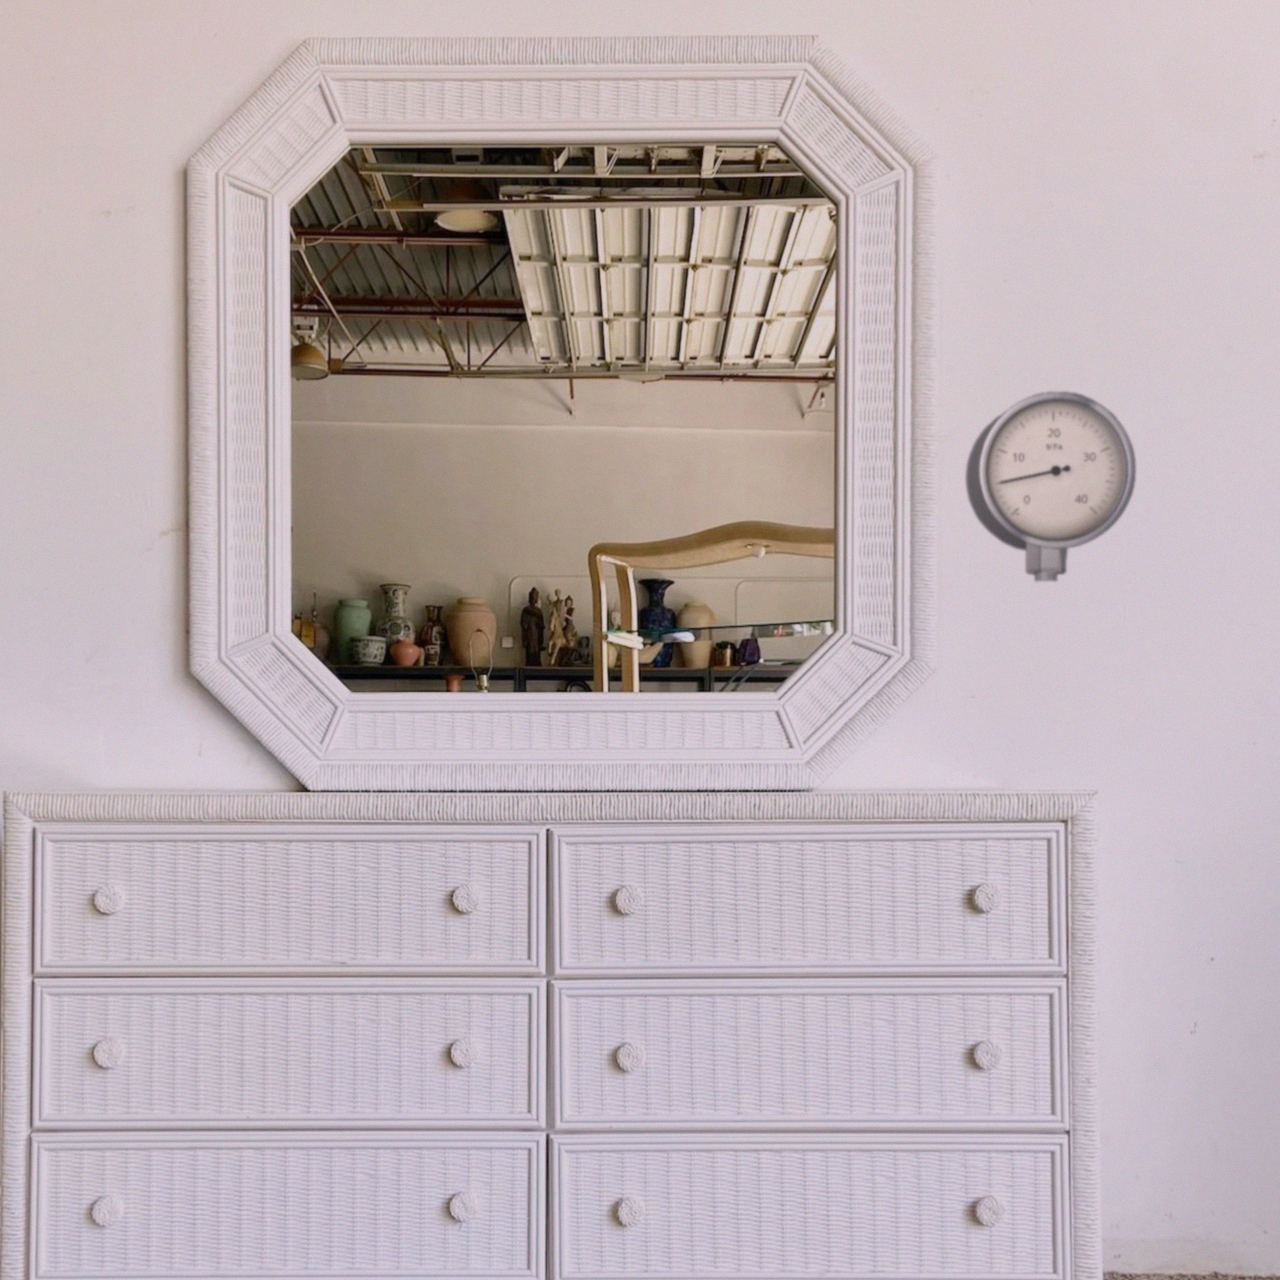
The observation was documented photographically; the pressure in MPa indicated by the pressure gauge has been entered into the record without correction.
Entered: 5 MPa
